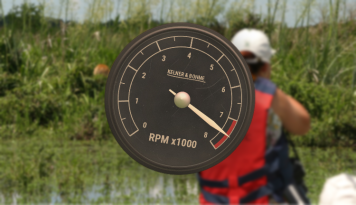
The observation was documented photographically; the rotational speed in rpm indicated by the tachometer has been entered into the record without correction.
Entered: 7500 rpm
